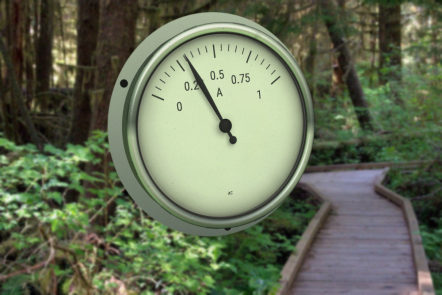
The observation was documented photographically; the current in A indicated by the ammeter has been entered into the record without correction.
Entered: 0.3 A
